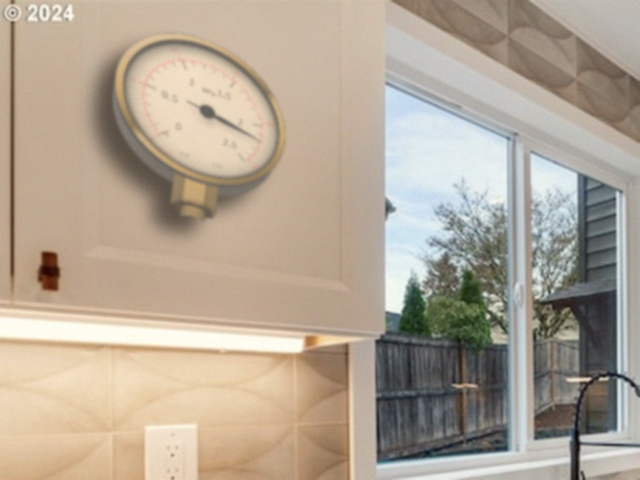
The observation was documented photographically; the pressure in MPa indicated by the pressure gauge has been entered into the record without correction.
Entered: 2.2 MPa
